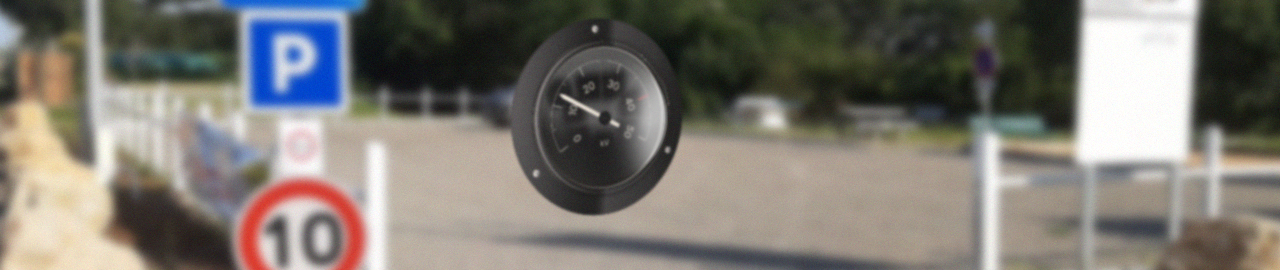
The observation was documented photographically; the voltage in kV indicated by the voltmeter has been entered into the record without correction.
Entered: 12.5 kV
